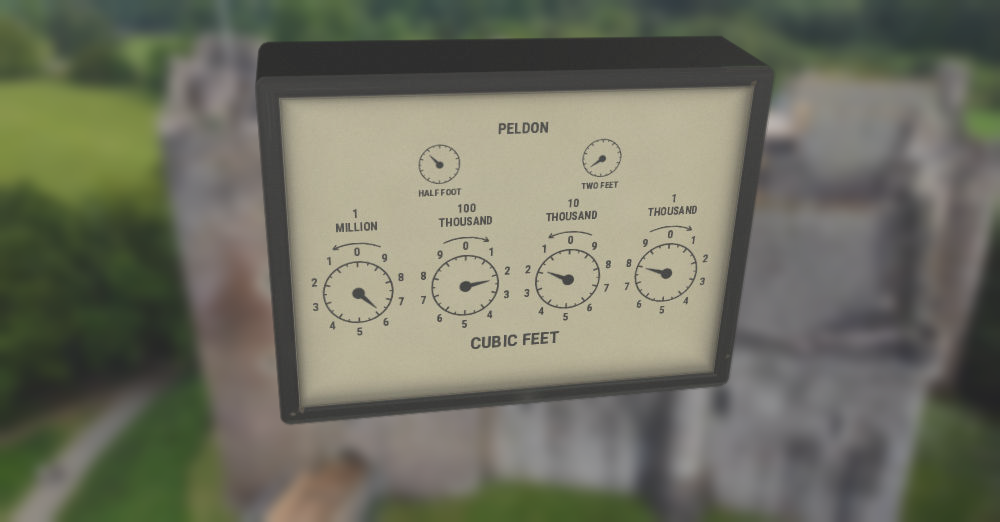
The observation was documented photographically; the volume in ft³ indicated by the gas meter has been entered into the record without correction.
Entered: 621800 ft³
